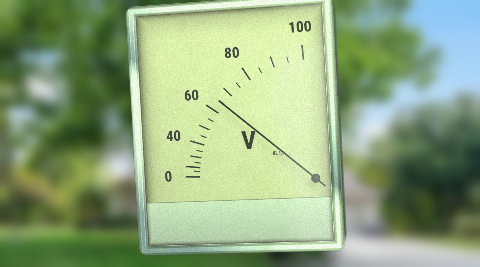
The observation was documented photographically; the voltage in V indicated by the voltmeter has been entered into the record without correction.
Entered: 65 V
